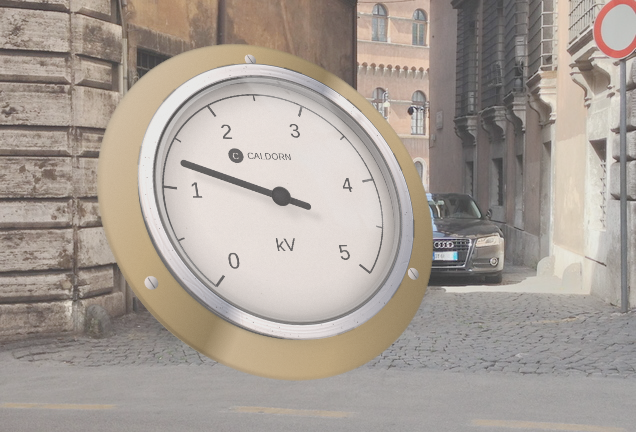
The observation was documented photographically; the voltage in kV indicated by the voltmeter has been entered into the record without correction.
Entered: 1.25 kV
